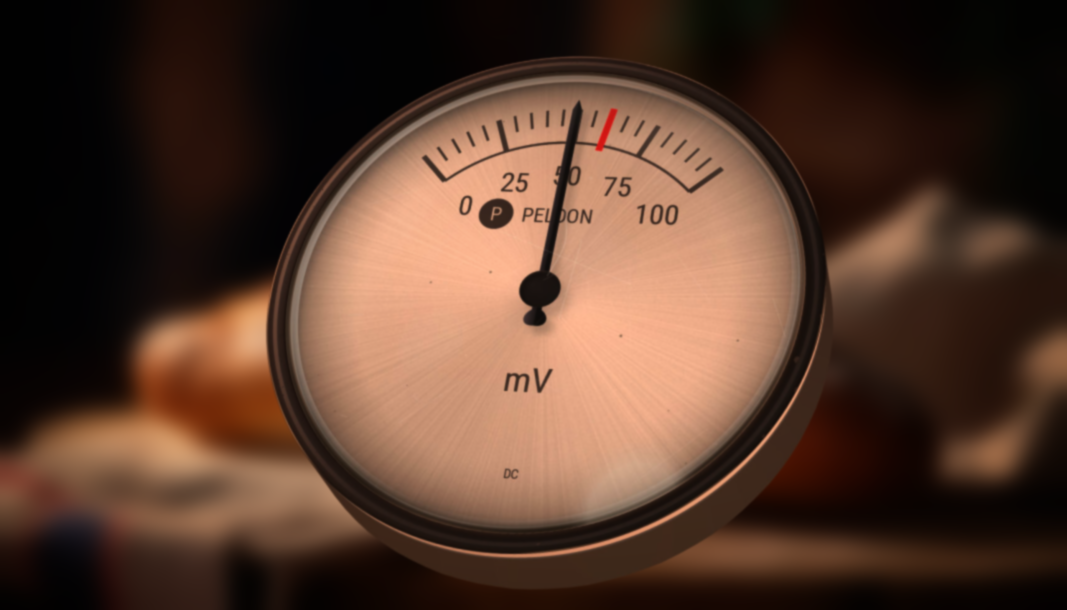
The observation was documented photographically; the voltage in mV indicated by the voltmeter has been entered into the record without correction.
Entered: 50 mV
